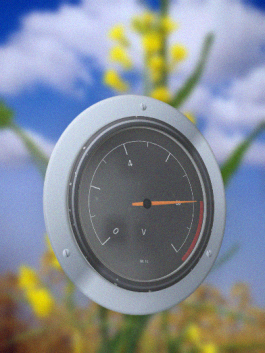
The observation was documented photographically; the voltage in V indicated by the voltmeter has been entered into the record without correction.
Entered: 8 V
